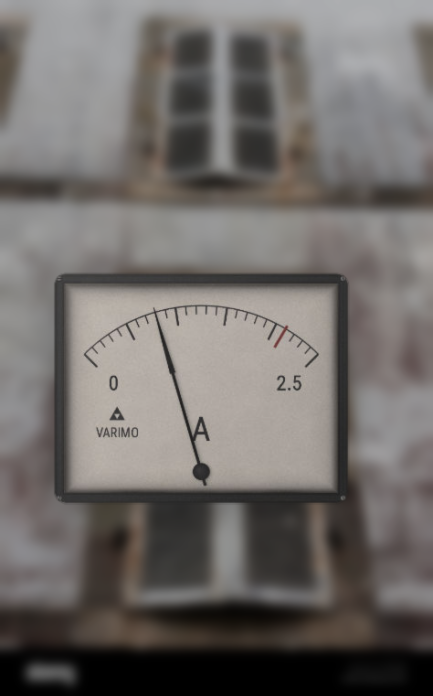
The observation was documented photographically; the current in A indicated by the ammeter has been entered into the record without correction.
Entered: 0.8 A
